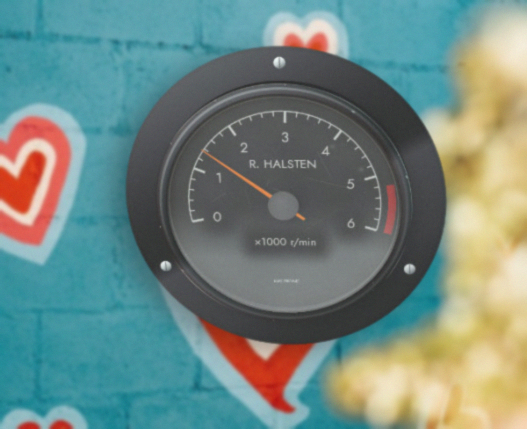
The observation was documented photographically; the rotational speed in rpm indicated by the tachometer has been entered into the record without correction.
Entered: 1400 rpm
